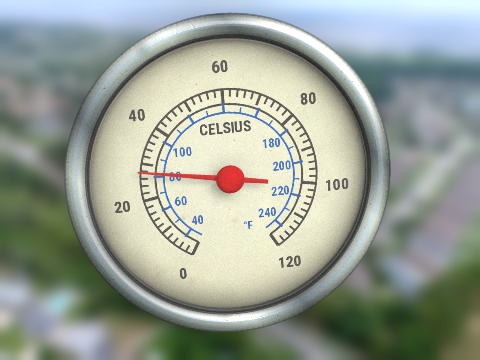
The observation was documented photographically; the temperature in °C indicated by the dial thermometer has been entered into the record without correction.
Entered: 28 °C
